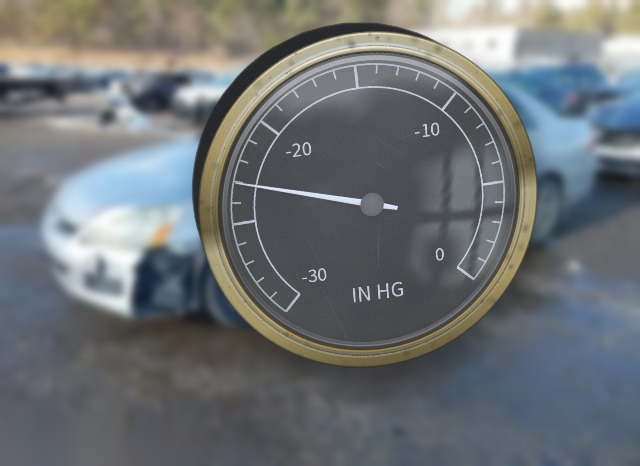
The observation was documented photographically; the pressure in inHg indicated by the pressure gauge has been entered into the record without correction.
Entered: -23 inHg
